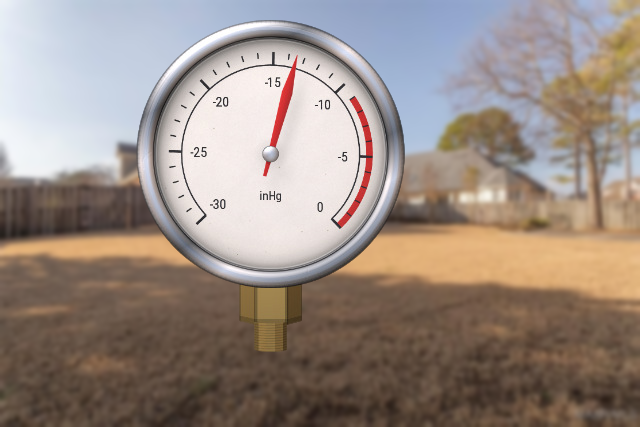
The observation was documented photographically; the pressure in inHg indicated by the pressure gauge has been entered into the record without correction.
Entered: -13.5 inHg
